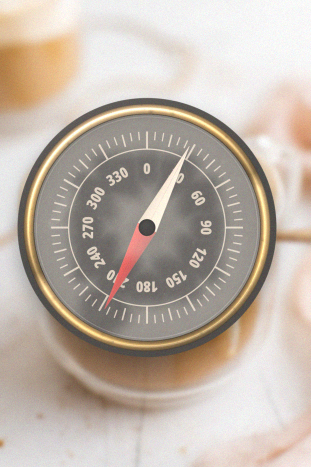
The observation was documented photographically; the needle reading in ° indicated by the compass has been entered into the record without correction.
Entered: 207.5 °
